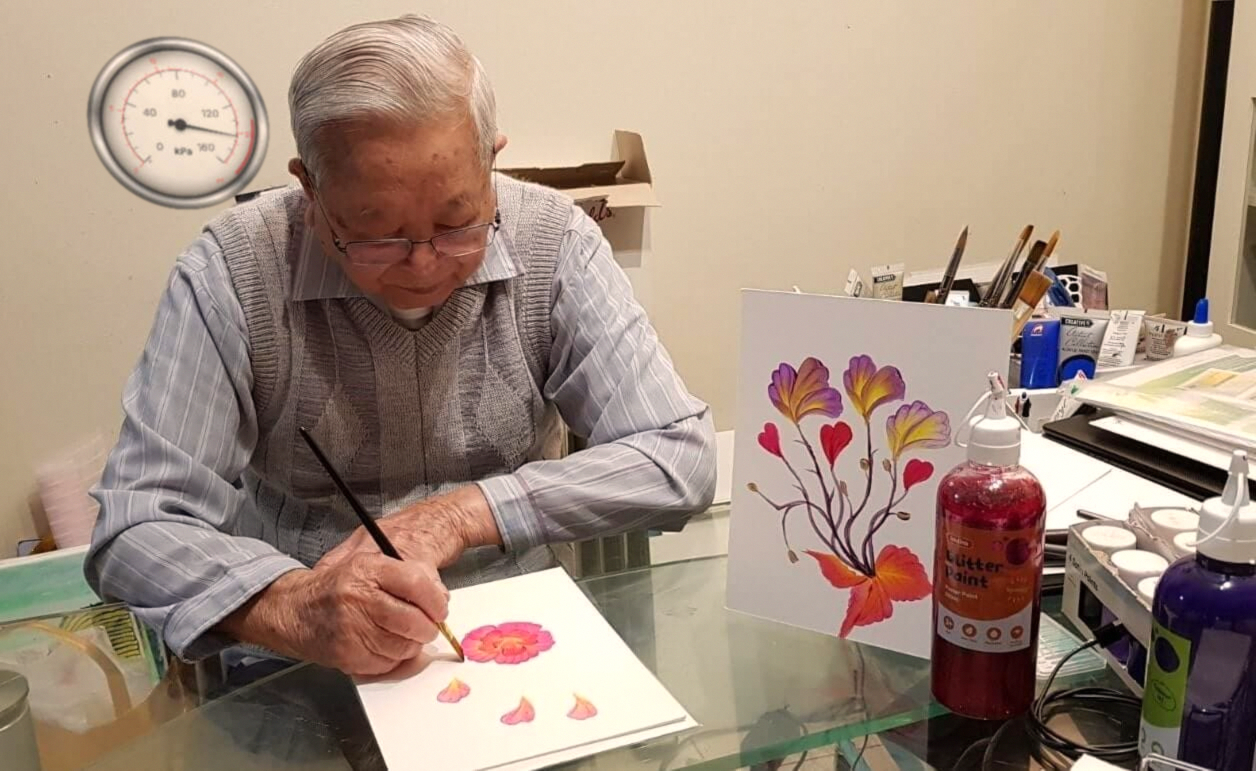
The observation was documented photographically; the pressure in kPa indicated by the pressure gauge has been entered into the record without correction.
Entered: 140 kPa
